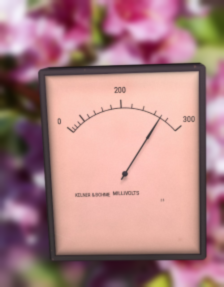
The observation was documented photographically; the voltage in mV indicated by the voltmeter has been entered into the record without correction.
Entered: 270 mV
